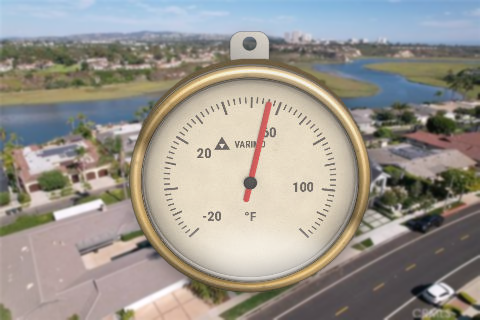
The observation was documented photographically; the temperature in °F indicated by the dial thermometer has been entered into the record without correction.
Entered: 56 °F
